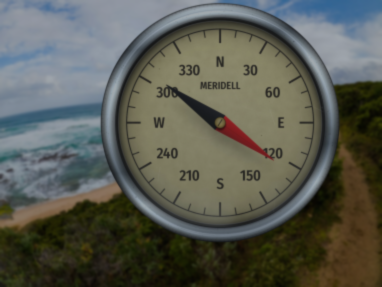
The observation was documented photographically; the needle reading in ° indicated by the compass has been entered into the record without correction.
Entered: 125 °
